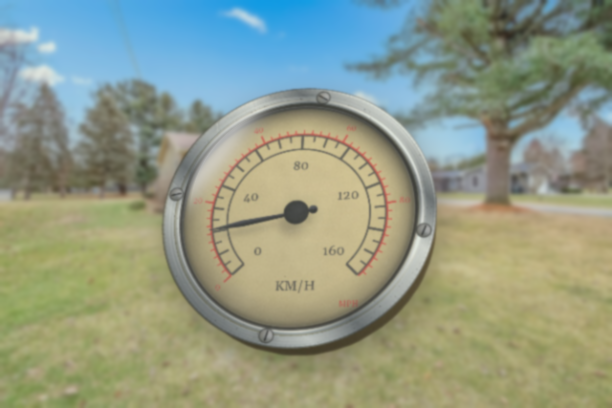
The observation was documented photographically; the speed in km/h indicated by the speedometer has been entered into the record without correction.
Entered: 20 km/h
